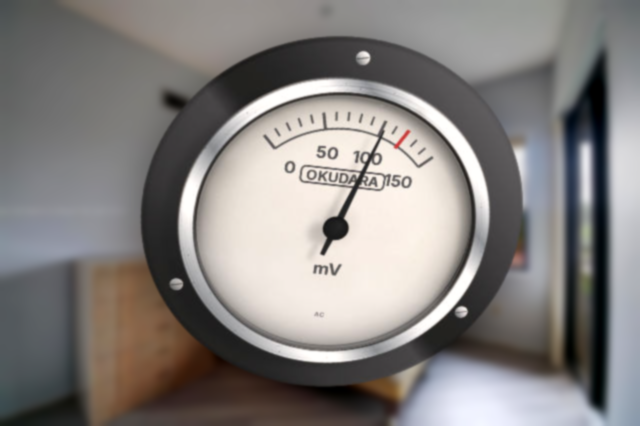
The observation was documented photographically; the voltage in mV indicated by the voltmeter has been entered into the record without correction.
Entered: 100 mV
